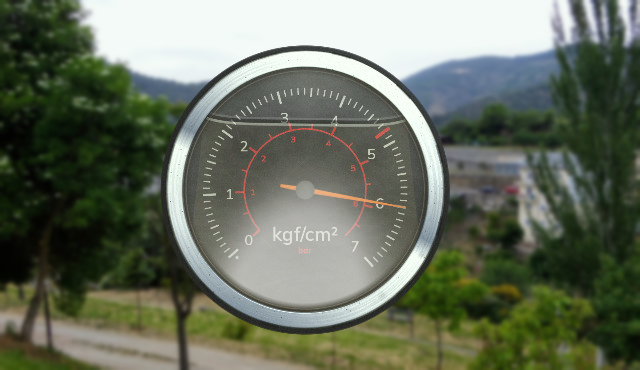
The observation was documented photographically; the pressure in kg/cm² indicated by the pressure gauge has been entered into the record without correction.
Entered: 6 kg/cm²
